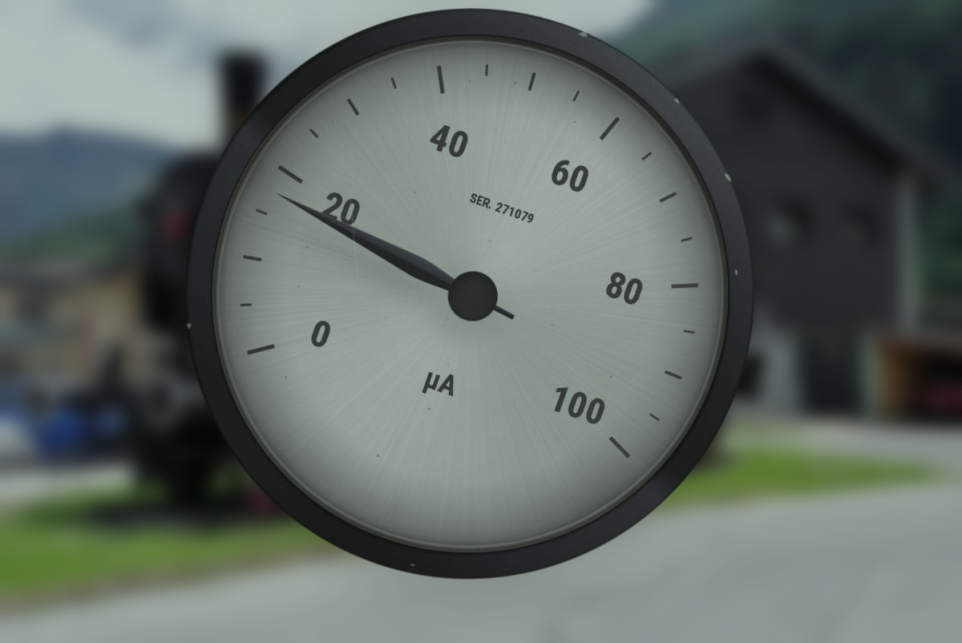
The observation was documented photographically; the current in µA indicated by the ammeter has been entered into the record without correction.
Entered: 17.5 µA
